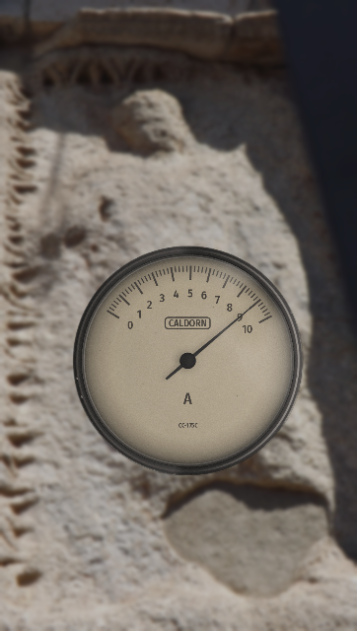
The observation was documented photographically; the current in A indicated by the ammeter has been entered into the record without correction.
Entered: 9 A
